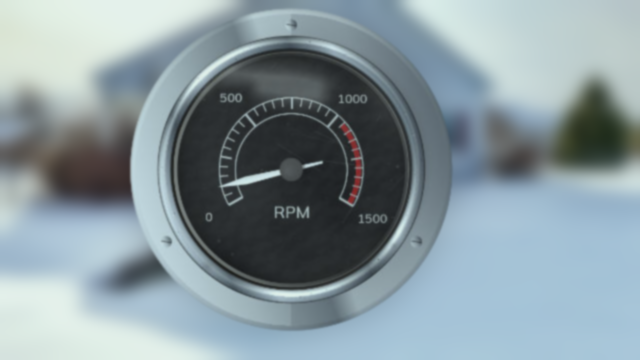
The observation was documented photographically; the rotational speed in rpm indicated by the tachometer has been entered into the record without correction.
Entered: 100 rpm
